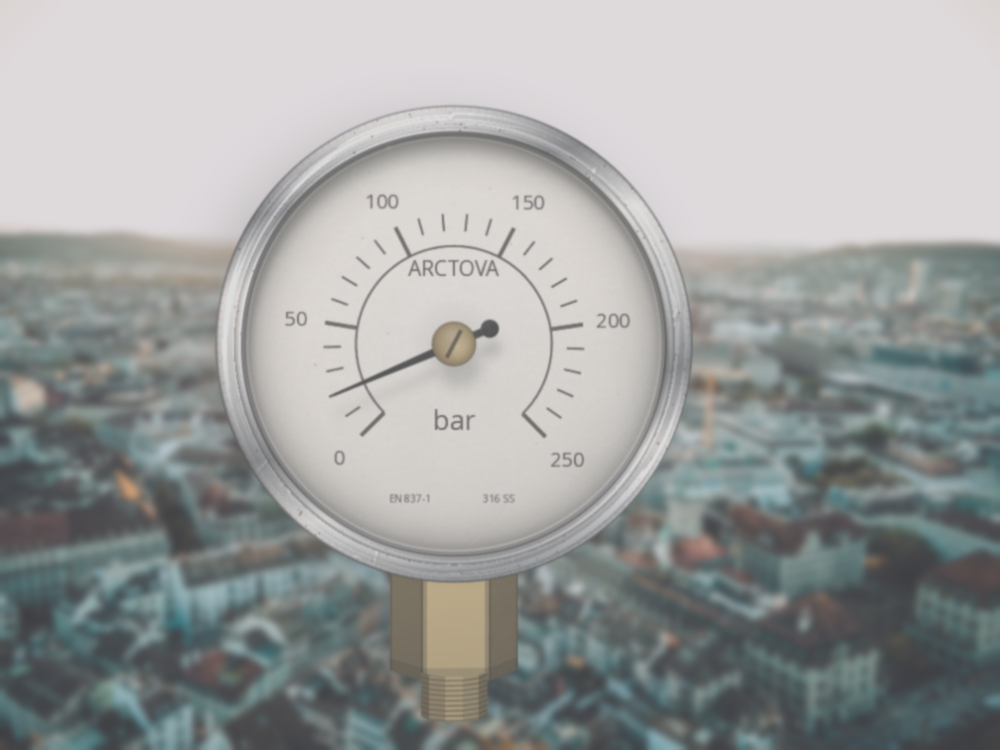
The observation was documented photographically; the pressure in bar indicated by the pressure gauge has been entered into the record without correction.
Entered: 20 bar
